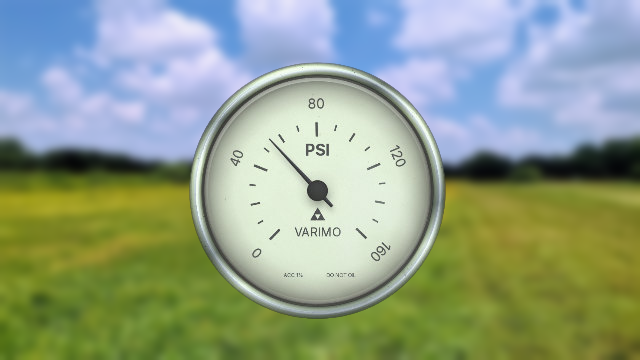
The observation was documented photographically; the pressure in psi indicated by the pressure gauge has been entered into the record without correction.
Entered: 55 psi
